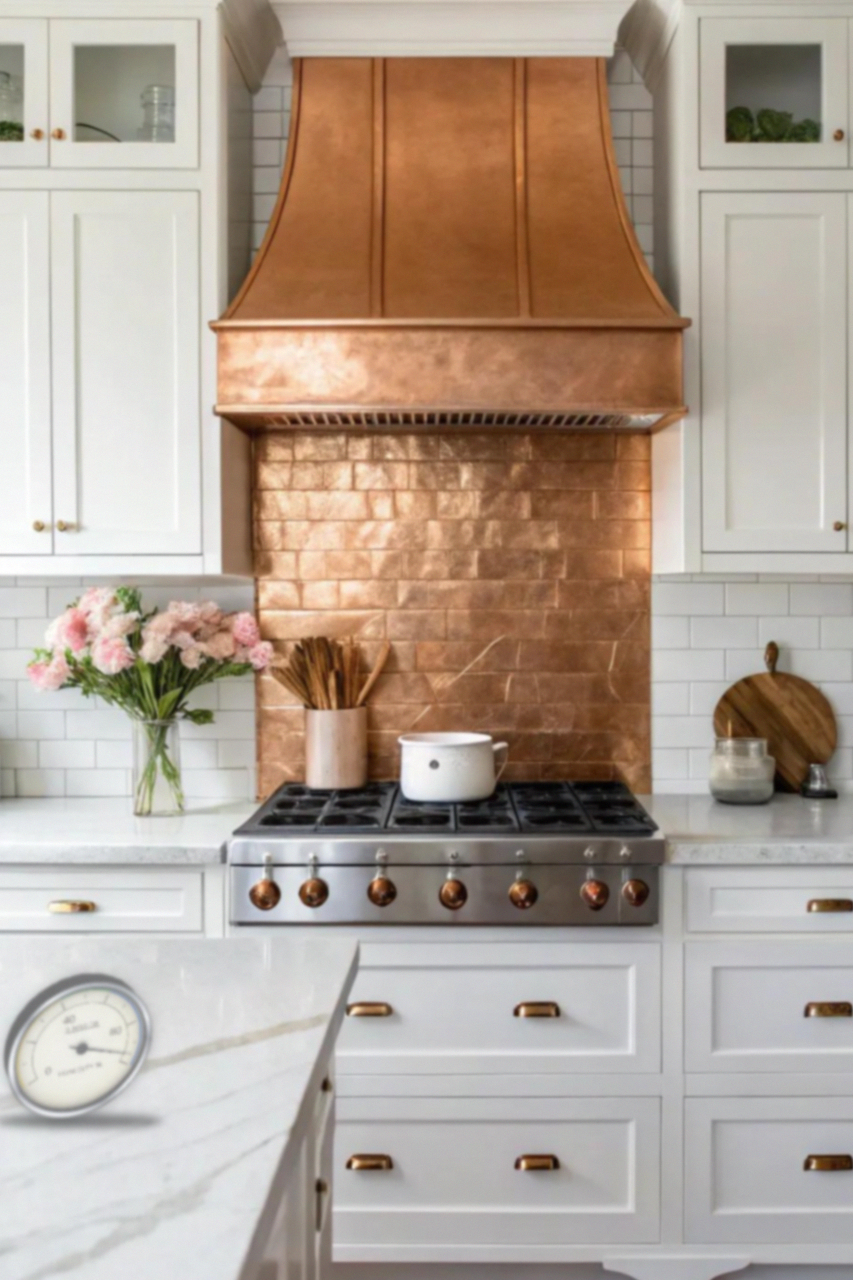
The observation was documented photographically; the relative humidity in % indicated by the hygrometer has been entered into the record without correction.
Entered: 95 %
